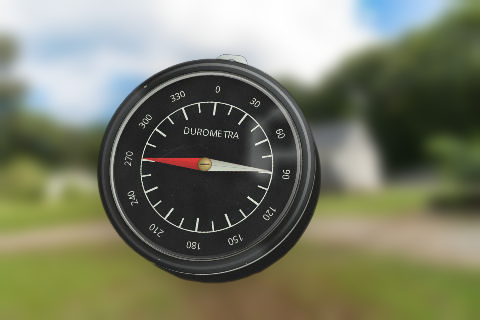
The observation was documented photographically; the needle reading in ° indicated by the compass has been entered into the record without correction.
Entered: 270 °
